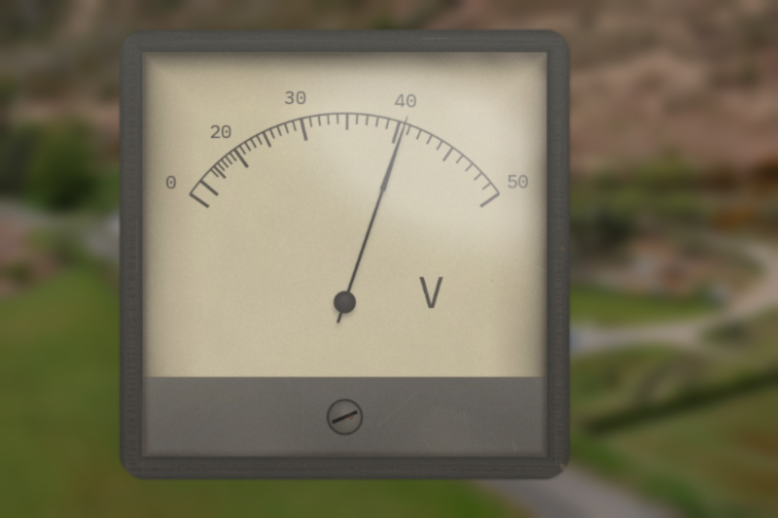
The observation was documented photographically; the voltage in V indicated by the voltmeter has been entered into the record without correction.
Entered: 40.5 V
